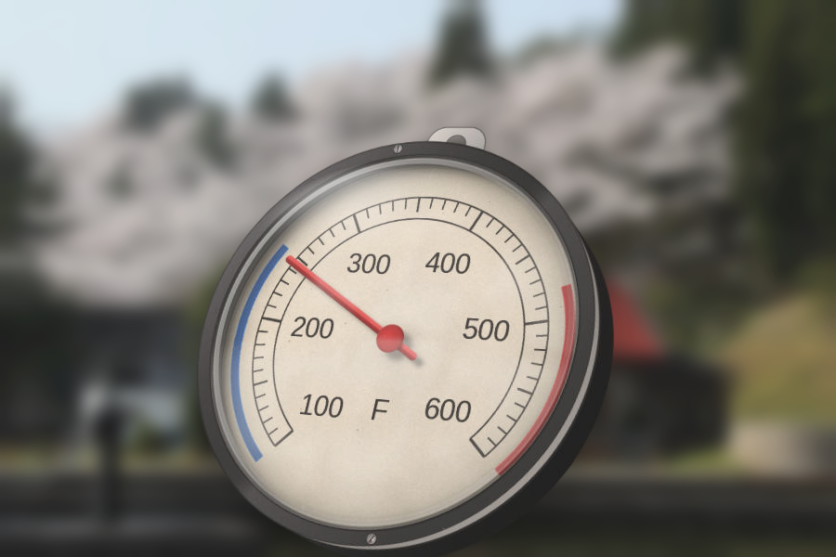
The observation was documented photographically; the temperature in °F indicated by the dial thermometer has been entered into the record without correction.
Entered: 245 °F
